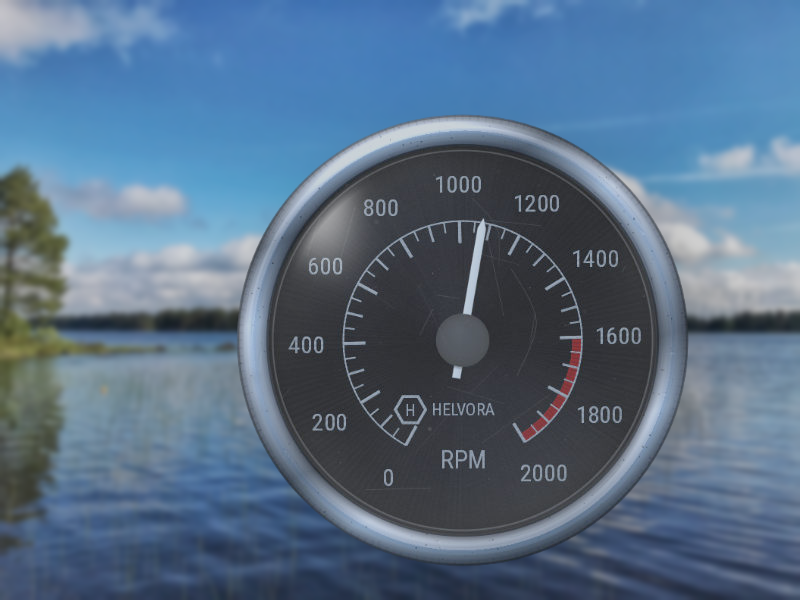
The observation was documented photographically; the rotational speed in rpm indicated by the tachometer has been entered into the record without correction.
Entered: 1075 rpm
